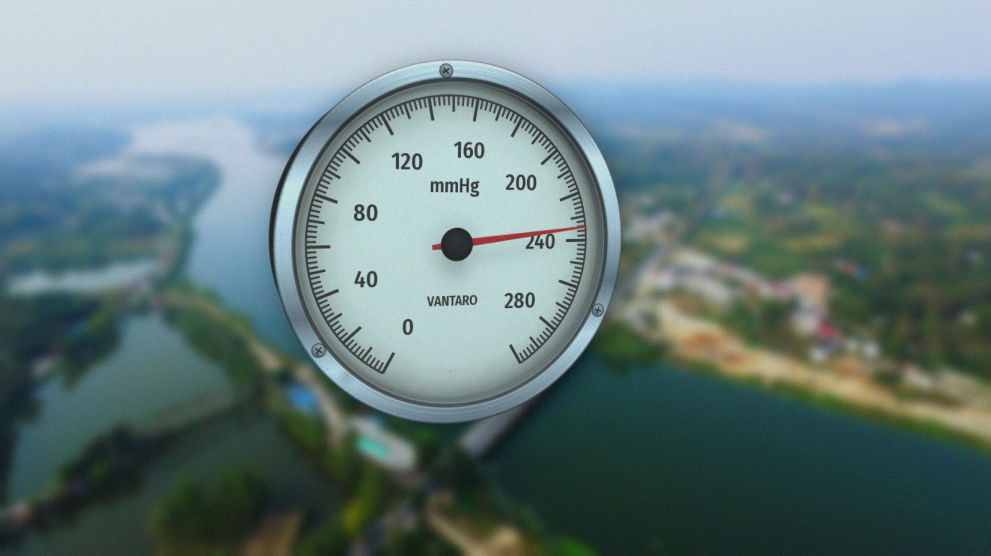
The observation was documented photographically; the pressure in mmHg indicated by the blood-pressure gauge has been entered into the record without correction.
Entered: 234 mmHg
